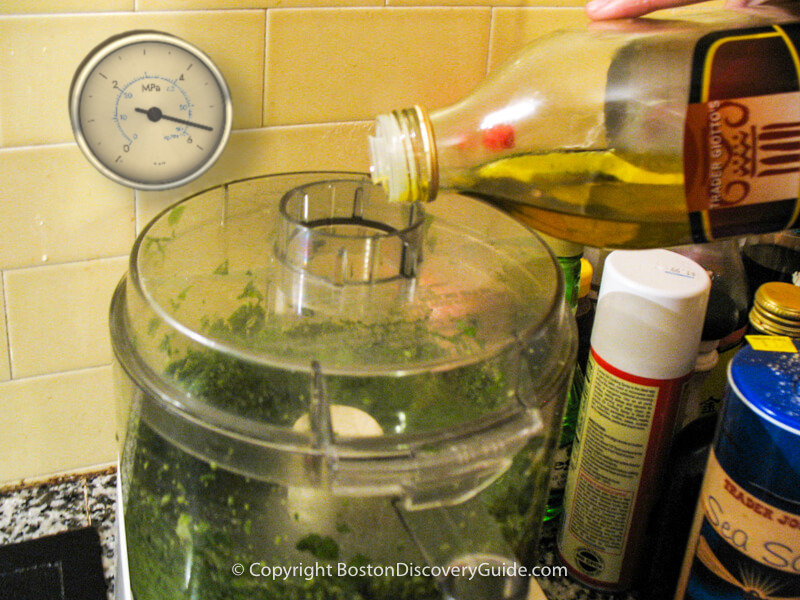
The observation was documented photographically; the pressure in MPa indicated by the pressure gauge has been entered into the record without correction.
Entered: 5.5 MPa
